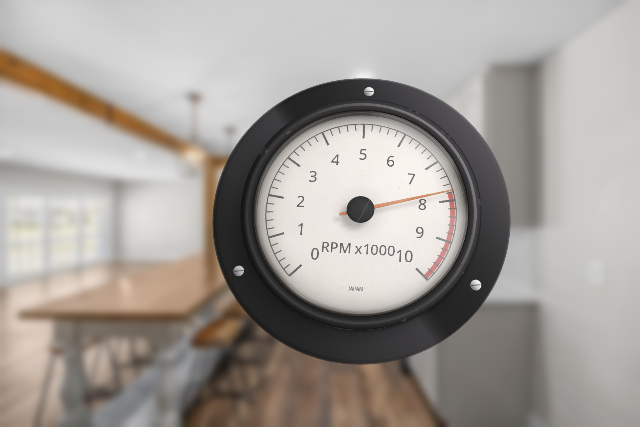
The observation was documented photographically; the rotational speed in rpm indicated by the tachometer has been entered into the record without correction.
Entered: 7800 rpm
